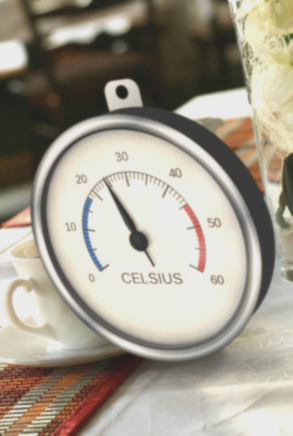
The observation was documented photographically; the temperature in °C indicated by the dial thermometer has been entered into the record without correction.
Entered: 25 °C
